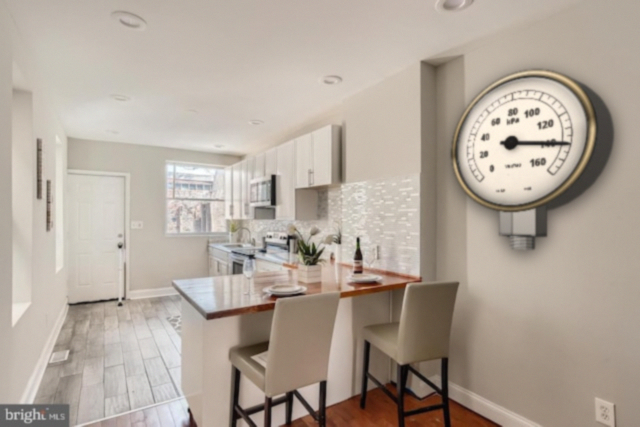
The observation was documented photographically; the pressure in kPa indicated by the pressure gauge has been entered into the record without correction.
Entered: 140 kPa
